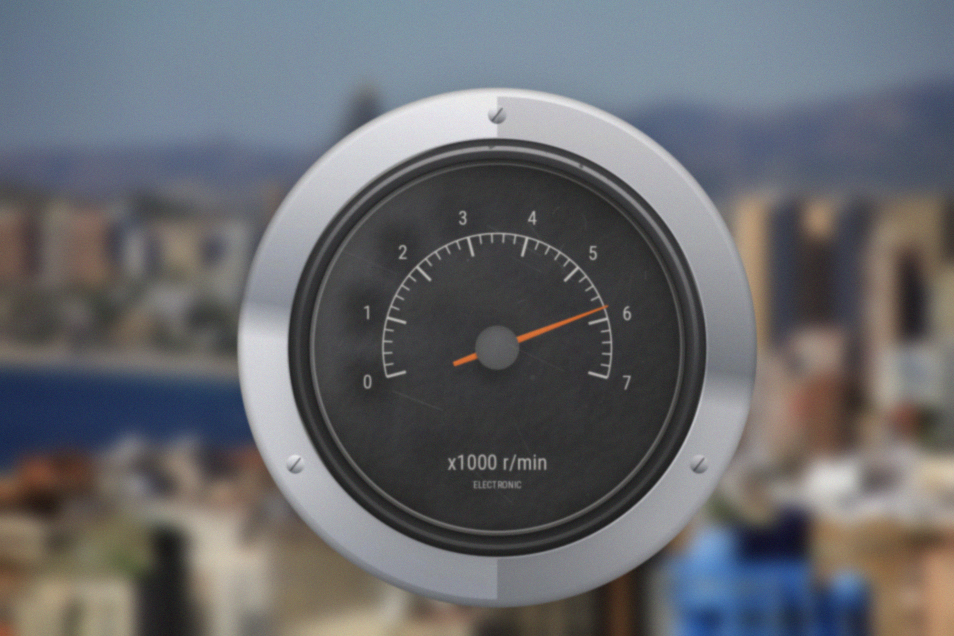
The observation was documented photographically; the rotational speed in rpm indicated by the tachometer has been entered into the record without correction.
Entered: 5800 rpm
